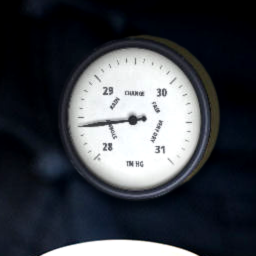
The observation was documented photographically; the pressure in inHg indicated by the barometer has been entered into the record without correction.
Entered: 28.4 inHg
